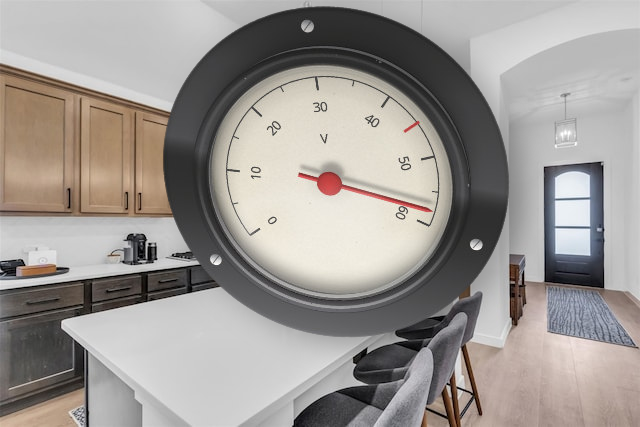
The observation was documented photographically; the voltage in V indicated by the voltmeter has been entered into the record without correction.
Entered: 57.5 V
